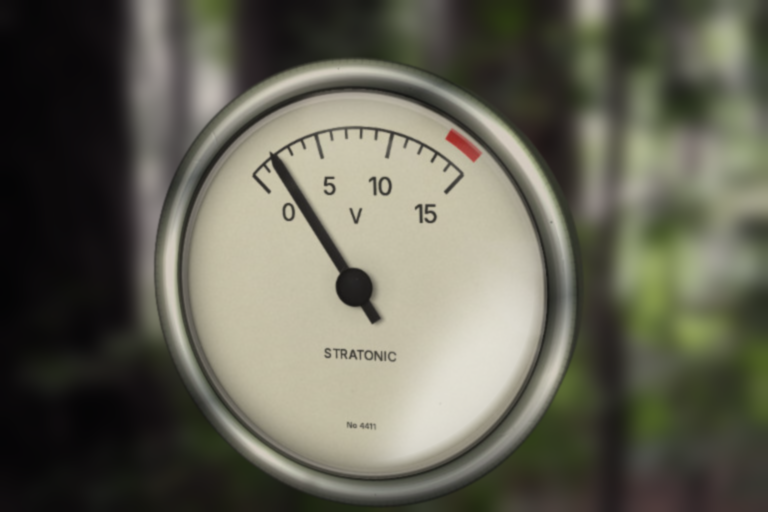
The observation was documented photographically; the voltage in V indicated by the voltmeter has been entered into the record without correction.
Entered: 2 V
